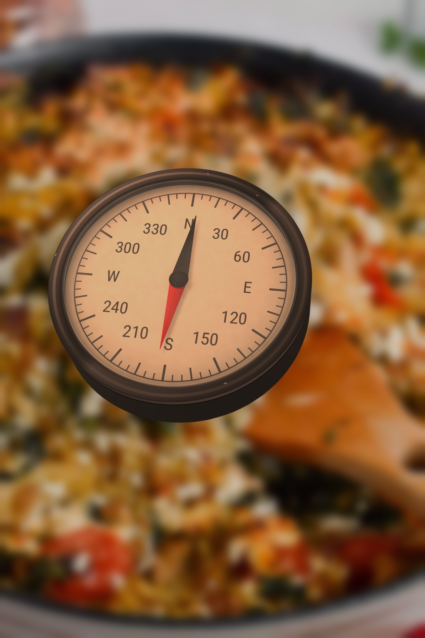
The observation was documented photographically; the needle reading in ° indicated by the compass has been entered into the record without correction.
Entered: 185 °
